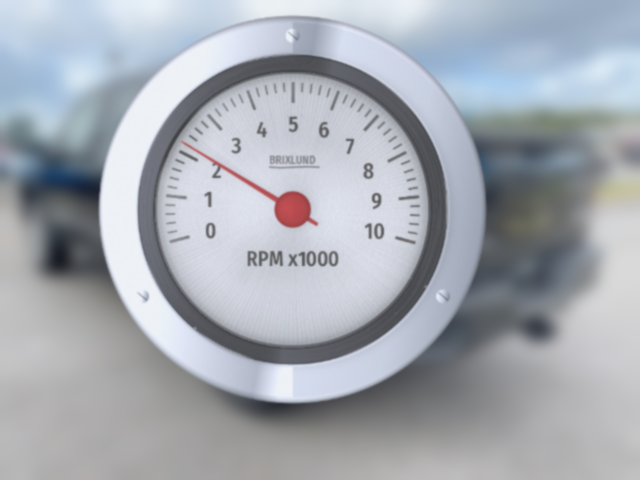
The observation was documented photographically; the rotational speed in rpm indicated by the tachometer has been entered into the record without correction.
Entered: 2200 rpm
